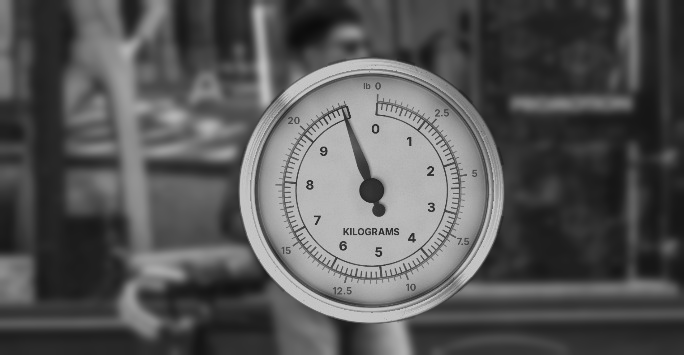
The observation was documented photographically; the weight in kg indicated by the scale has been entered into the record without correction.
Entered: 9.9 kg
